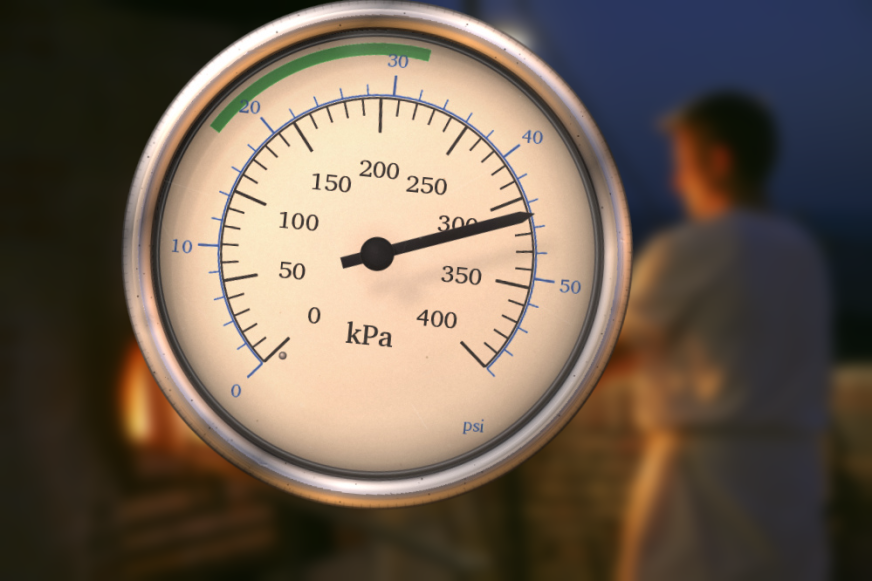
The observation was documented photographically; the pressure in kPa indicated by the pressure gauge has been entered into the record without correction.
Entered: 310 kPa
